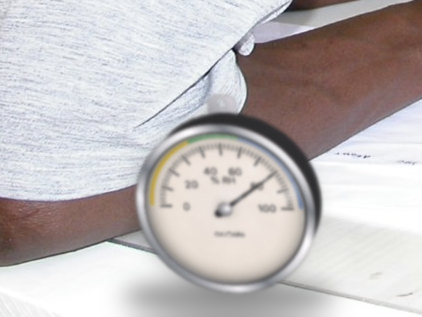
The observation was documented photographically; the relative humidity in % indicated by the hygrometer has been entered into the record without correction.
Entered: 80 %
